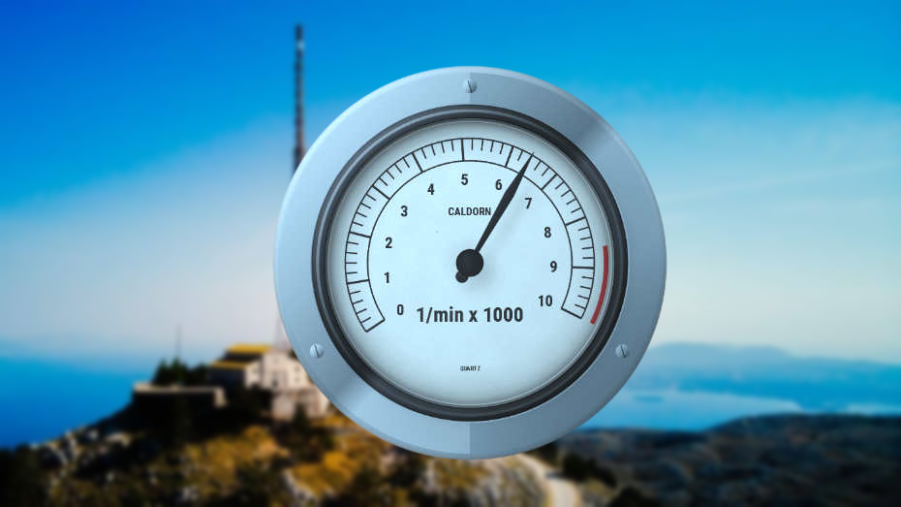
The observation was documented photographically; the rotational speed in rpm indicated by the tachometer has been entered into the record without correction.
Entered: 6400 rpm
